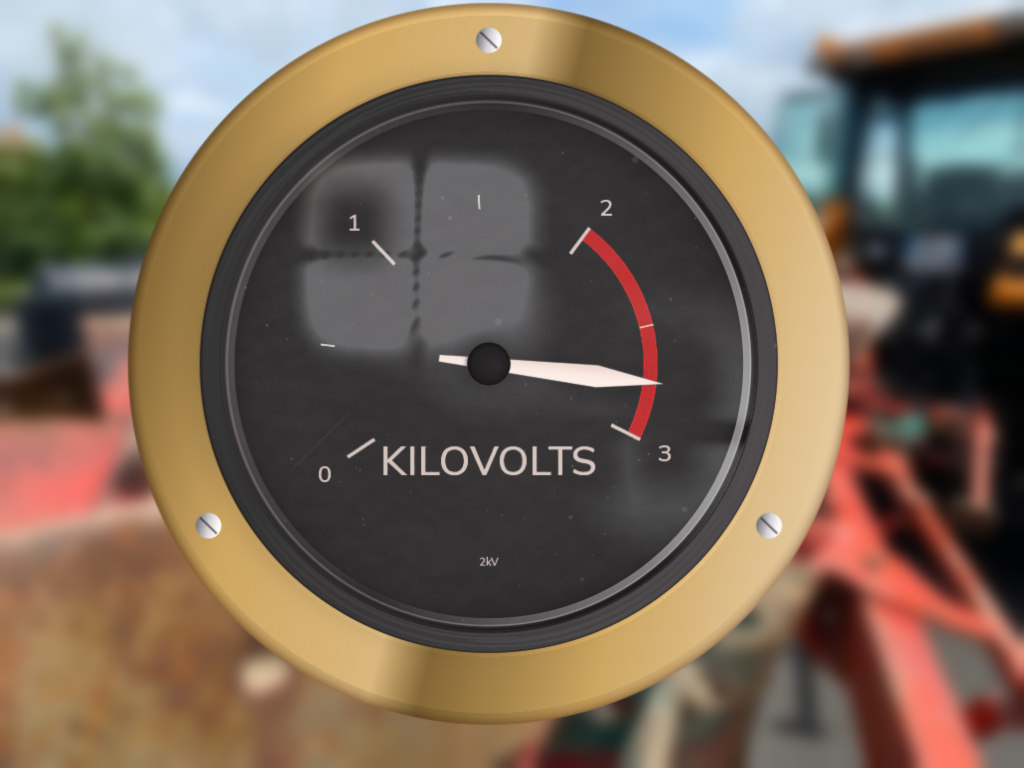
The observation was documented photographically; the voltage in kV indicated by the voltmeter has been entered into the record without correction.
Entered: 2.75 kV
